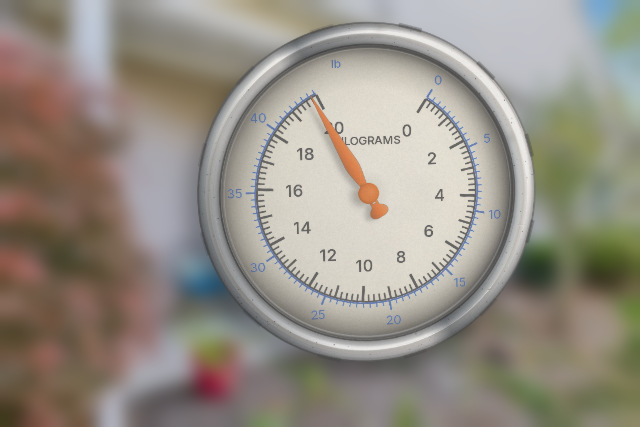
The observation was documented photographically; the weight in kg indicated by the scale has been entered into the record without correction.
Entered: 19.8 kg
